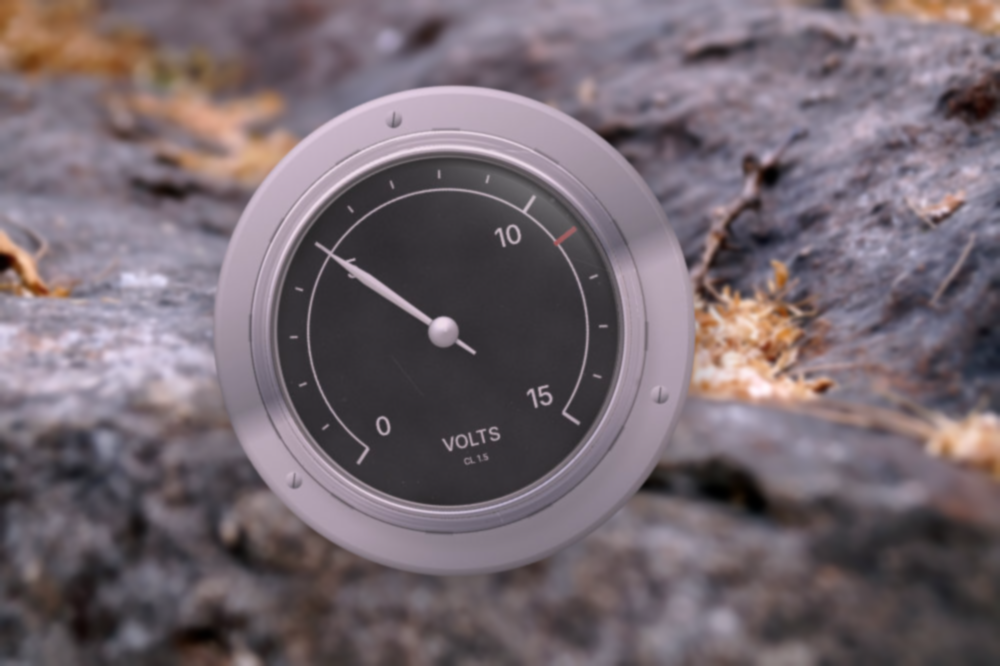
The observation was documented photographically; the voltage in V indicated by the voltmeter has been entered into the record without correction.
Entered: 5 V
